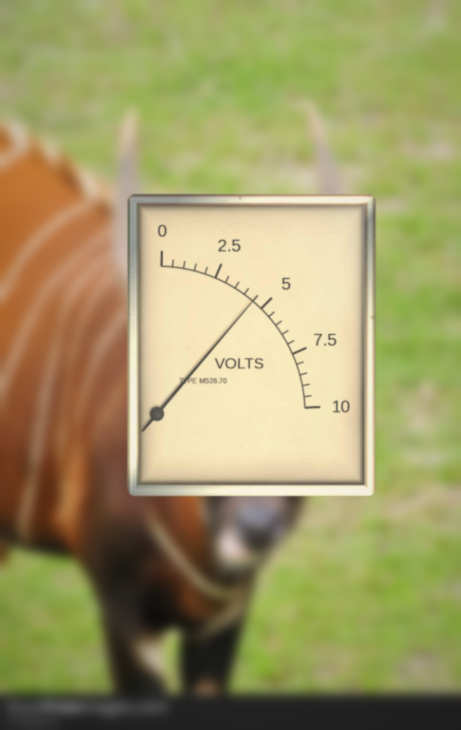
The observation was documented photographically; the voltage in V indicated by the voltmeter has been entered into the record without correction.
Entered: 4.5 V
